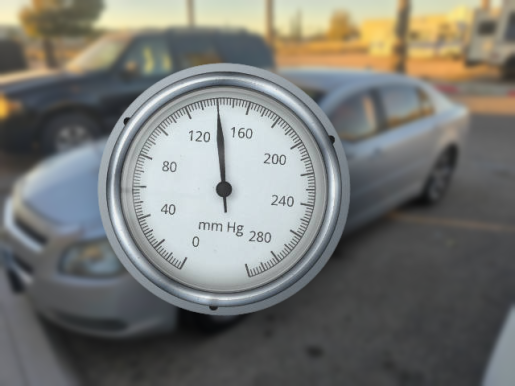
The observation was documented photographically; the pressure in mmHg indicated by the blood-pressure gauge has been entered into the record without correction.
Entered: 140 mmHg
